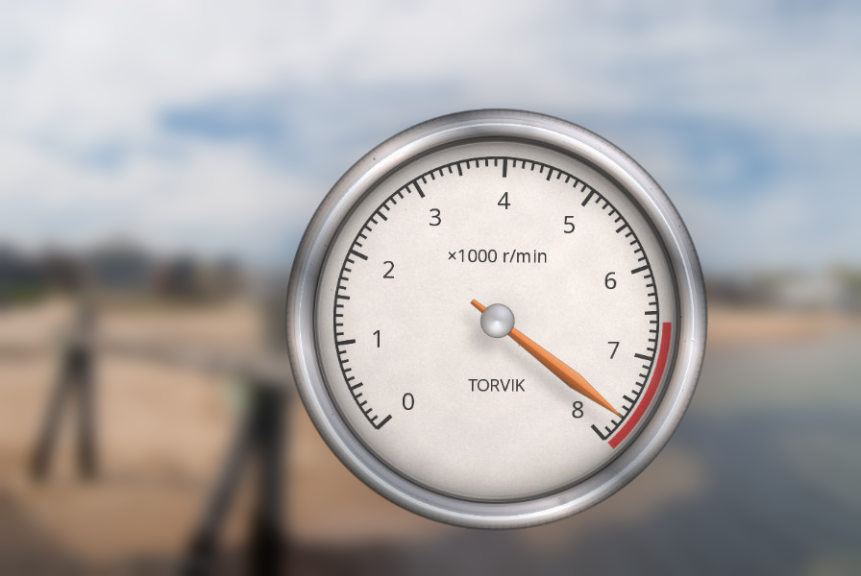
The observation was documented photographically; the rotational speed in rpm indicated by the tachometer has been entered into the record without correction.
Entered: 7700 rpm
